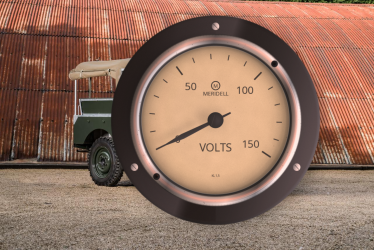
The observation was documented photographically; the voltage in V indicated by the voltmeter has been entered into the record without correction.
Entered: 0 V
